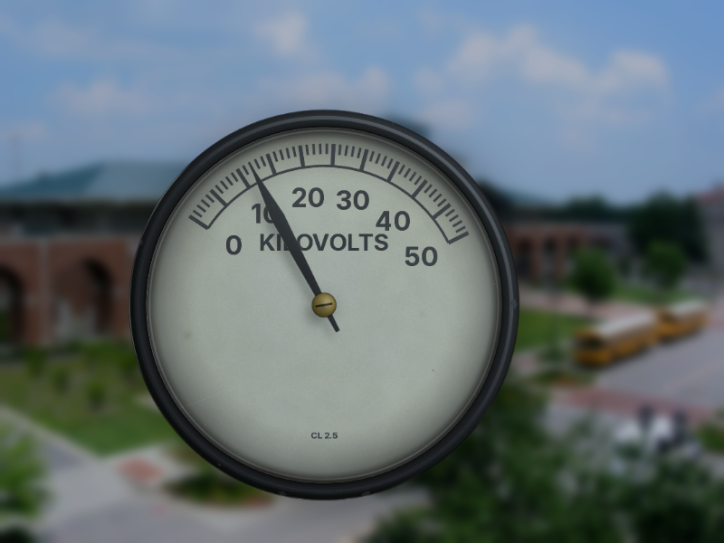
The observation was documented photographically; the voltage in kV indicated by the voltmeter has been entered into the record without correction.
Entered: 12 kV
